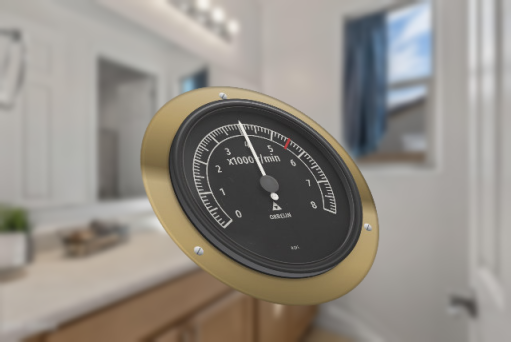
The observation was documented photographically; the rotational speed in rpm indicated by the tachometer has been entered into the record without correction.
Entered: 4000 rpm
